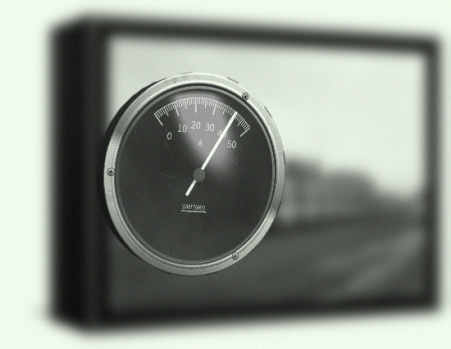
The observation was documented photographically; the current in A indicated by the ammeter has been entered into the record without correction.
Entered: 40 A
